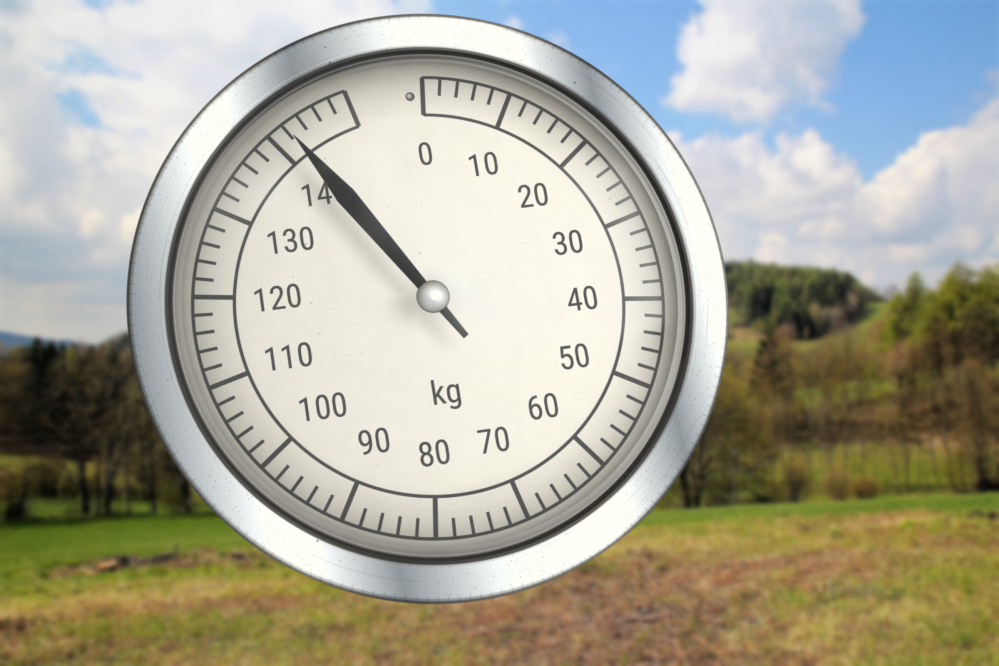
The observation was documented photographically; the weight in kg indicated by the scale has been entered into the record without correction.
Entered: 142 kg
